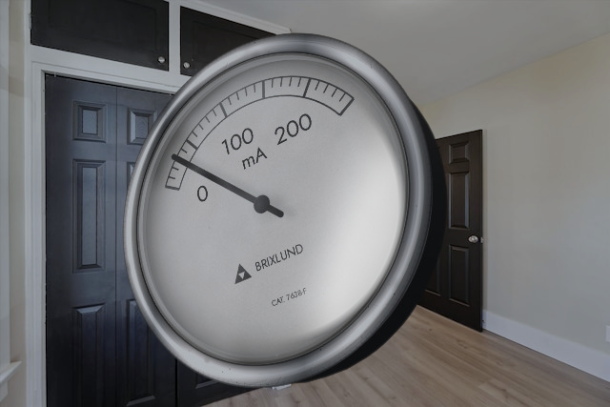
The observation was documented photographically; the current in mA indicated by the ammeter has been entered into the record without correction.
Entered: 30 mA
